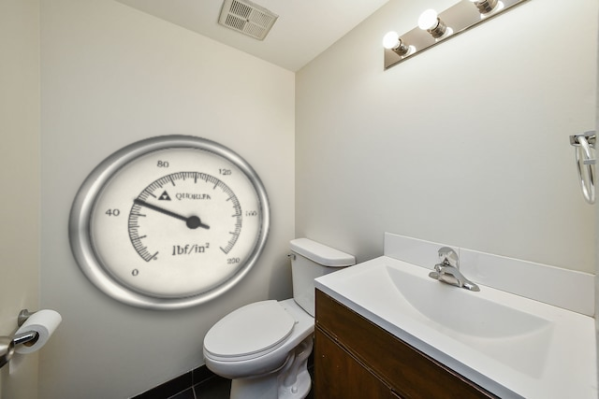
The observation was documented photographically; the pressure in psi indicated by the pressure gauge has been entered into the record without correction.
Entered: 50 psi
